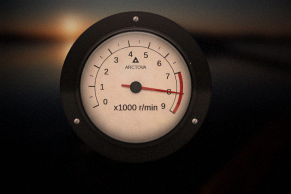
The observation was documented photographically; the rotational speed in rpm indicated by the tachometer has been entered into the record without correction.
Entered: 8000 rpm
